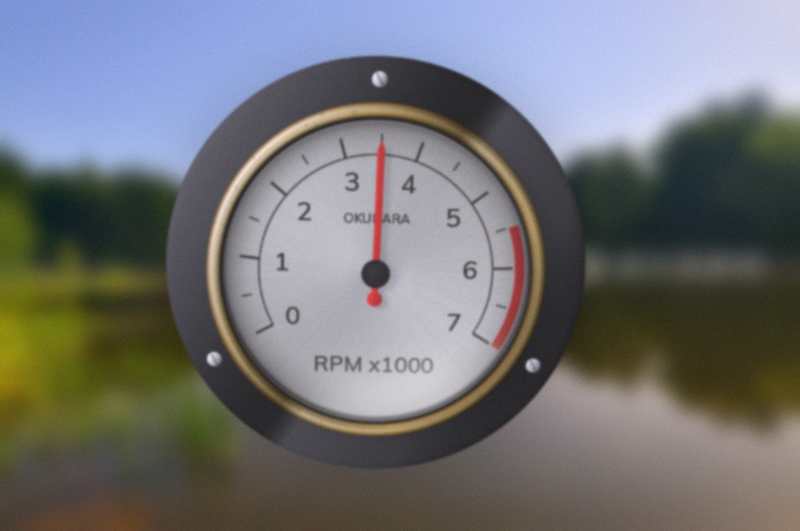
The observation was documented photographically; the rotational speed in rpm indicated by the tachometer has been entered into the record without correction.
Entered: 3500 rpm
